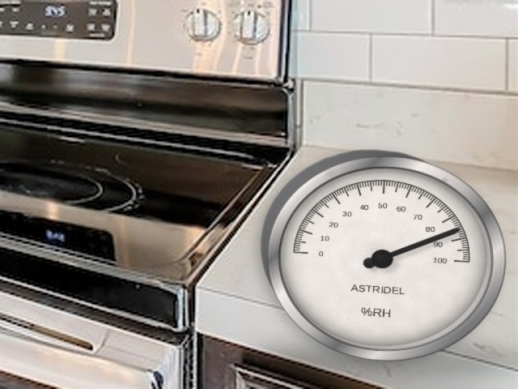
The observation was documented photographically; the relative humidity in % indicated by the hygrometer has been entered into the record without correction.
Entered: 85 %
